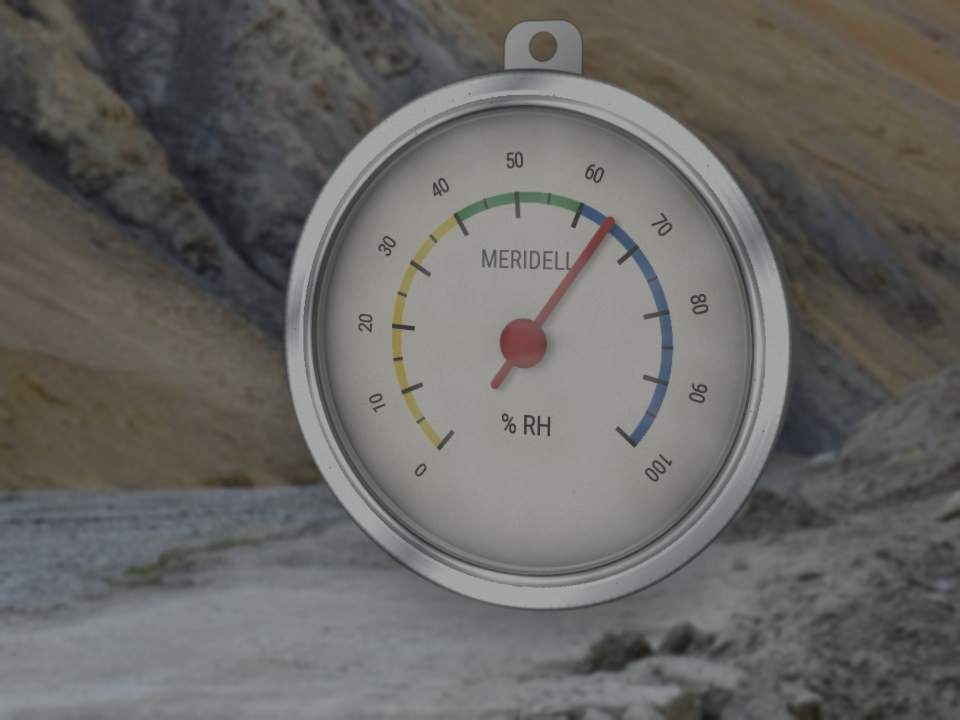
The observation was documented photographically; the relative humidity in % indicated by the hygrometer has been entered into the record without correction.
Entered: 65 %
